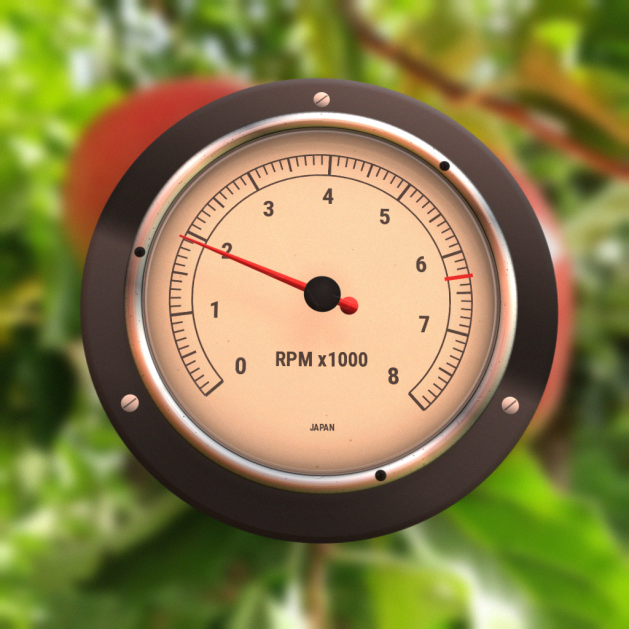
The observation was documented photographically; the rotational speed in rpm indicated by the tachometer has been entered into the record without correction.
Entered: 1900 rpm
